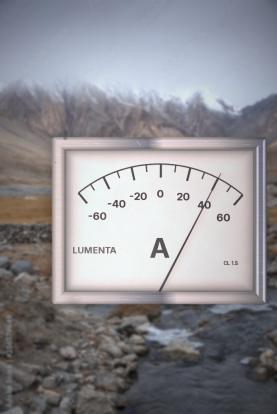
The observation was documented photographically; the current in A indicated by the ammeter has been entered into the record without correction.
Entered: 40 A
